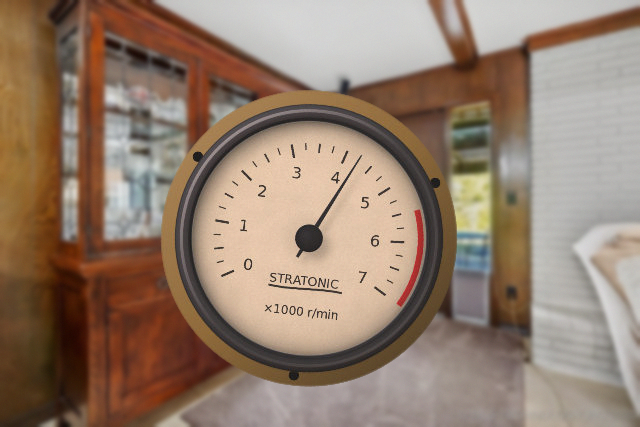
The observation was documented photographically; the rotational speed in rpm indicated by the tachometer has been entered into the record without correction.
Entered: 4250 rpm
